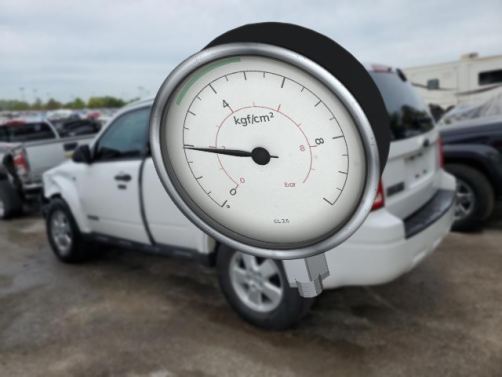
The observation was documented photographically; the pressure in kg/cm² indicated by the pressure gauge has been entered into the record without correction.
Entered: 2 kg/cm²
